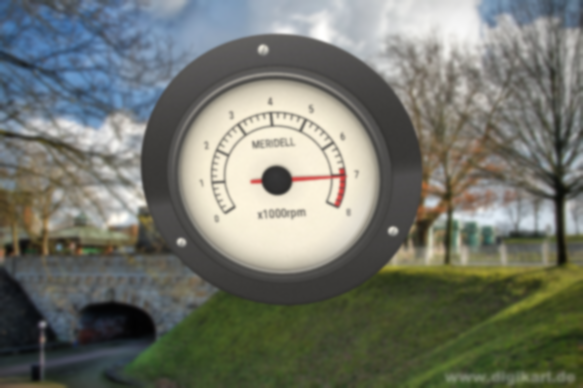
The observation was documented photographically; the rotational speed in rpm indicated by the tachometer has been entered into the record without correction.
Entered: 7000 rpm
